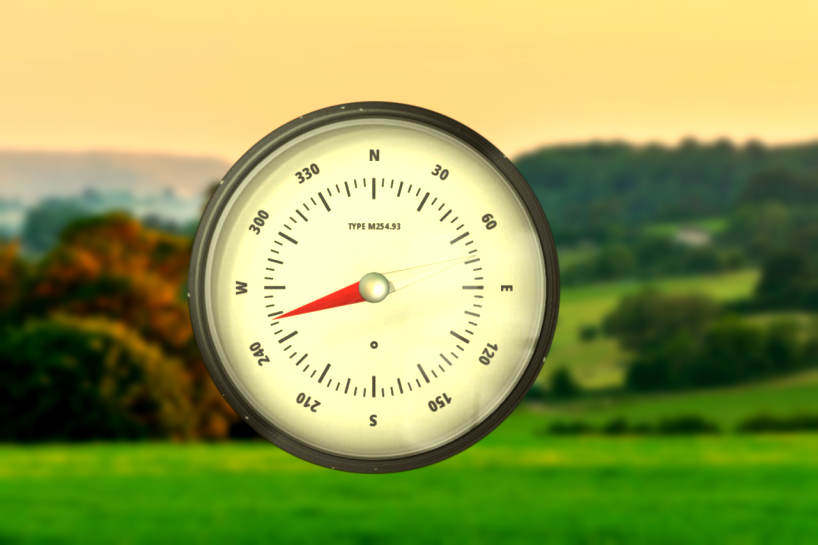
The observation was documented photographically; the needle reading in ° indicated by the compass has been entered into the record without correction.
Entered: 252.5 °
